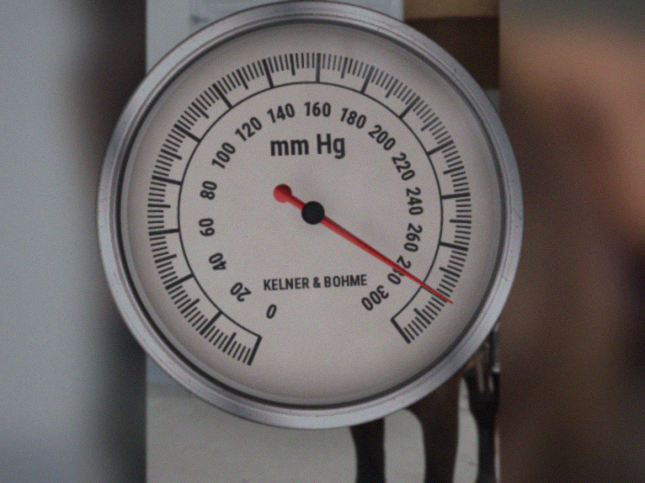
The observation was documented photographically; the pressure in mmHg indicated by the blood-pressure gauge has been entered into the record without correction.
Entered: 280 mmHg
